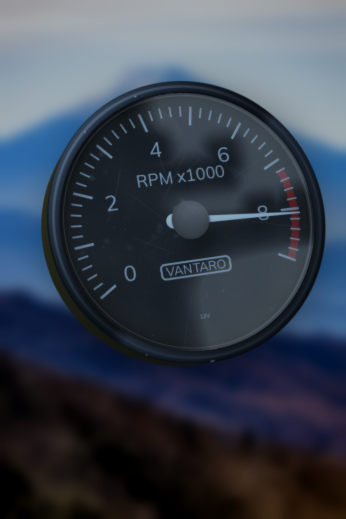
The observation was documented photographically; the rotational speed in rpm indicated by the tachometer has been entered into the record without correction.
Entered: 8100 rpm
